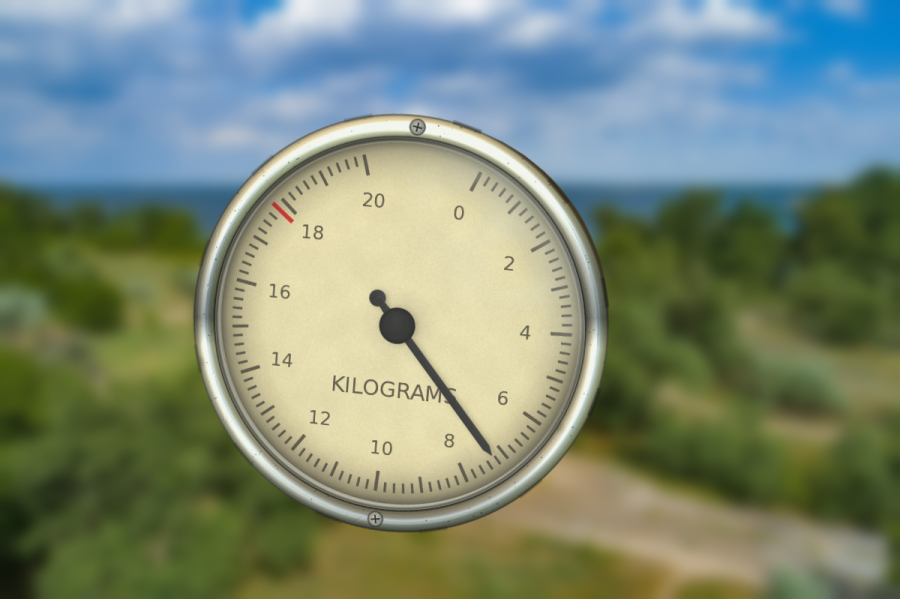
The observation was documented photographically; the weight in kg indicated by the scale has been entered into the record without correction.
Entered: 7.2 kg
